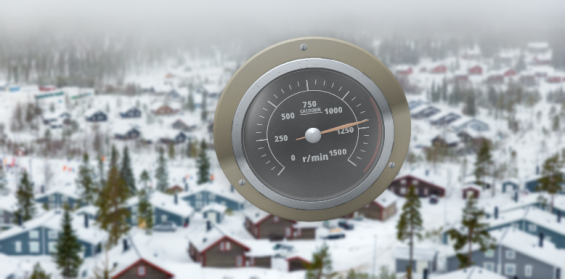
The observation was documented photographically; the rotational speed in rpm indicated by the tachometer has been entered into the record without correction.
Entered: 1200 rpm
